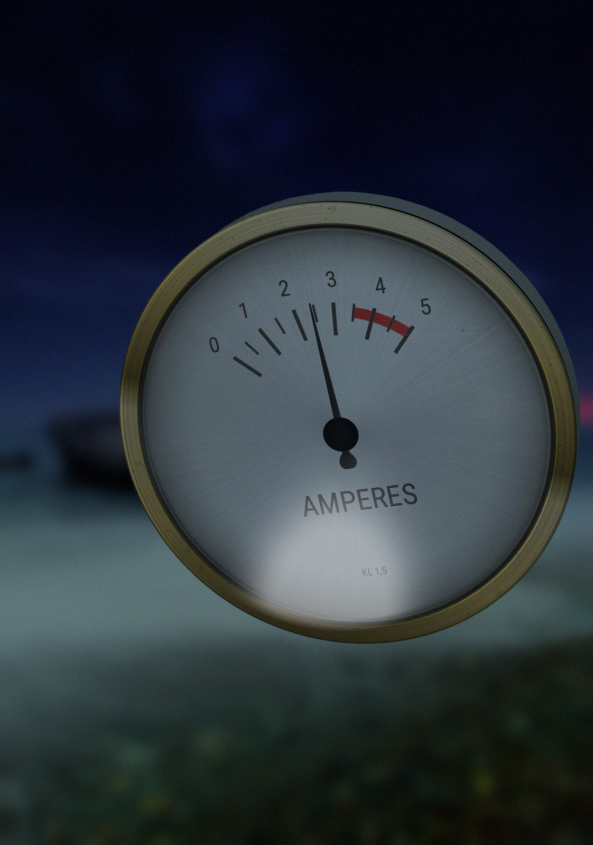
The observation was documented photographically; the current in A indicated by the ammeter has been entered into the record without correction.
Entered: 2.5 A
